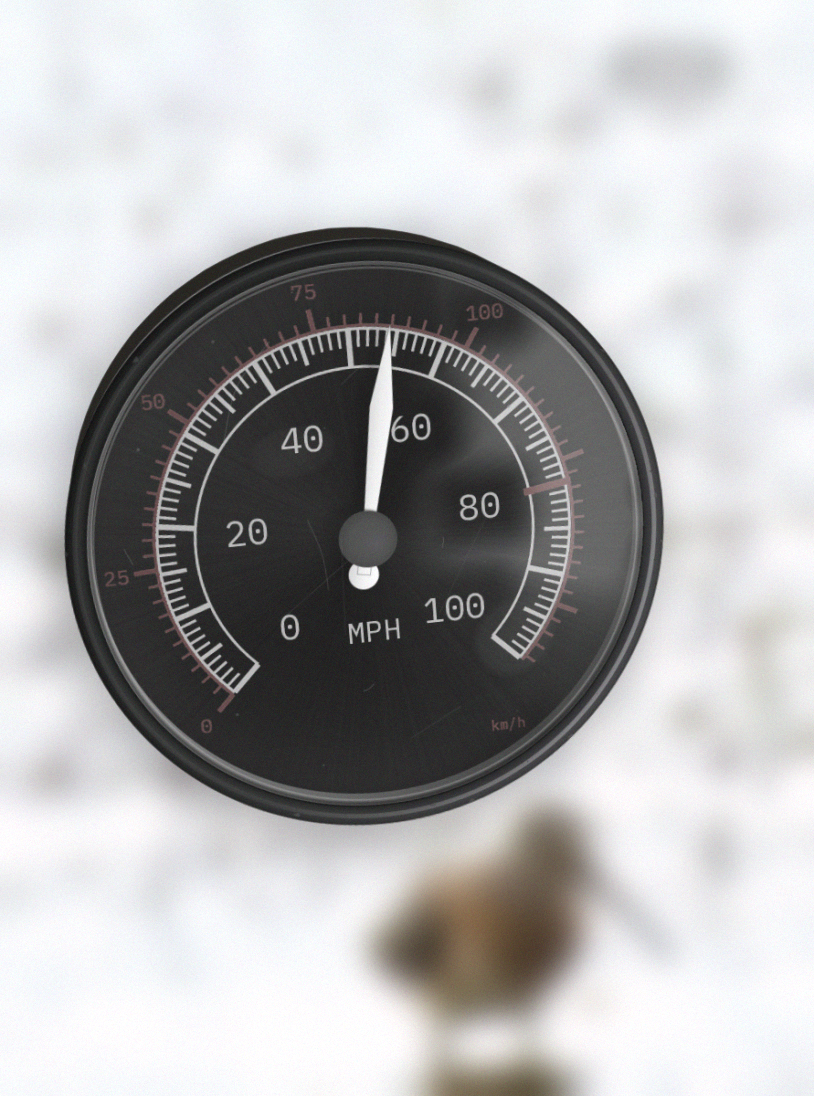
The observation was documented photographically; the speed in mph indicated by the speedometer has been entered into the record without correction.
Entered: 54 mph
